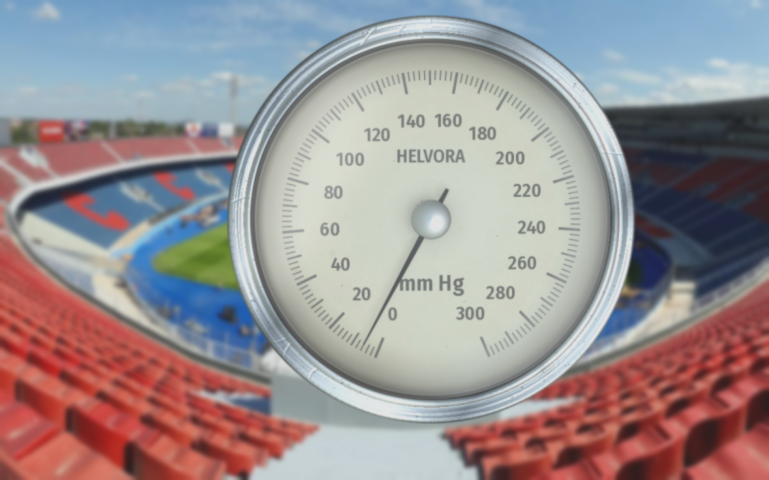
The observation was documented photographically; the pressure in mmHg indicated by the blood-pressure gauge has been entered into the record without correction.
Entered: 6 mmHg
